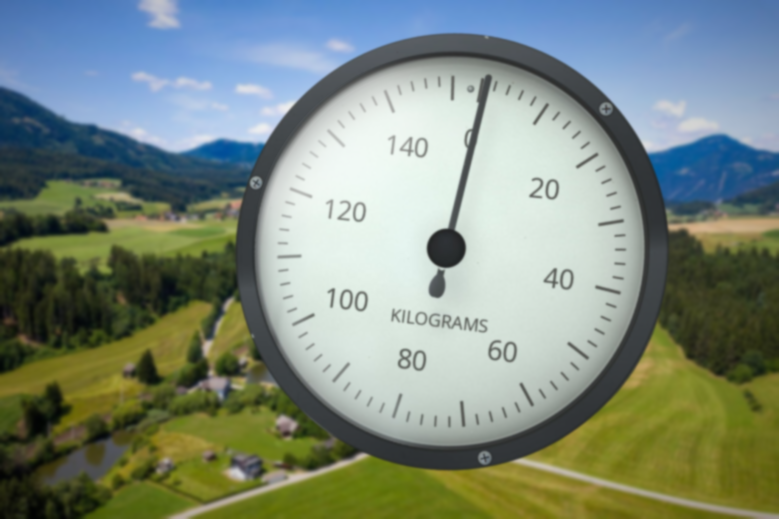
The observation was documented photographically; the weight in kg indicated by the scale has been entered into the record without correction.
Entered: 1 kg
